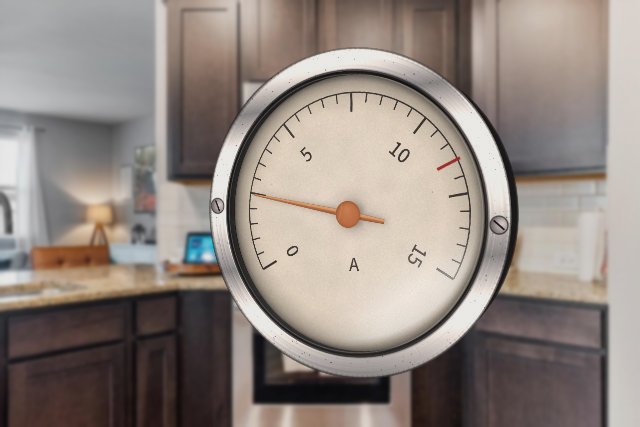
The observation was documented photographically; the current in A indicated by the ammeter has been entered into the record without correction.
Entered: 2.5 A
